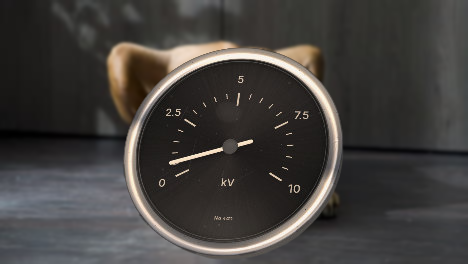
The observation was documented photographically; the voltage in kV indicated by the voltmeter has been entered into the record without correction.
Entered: 0.5 kV
